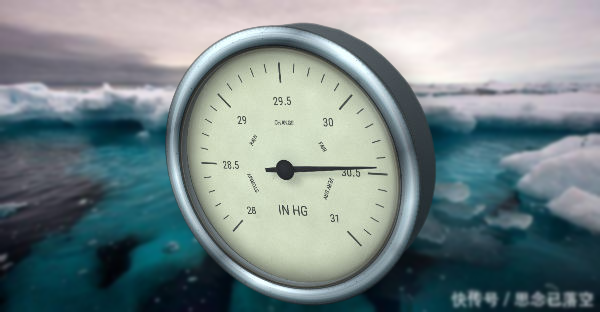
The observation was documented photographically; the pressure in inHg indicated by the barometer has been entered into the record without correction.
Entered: 30.45 inHg
